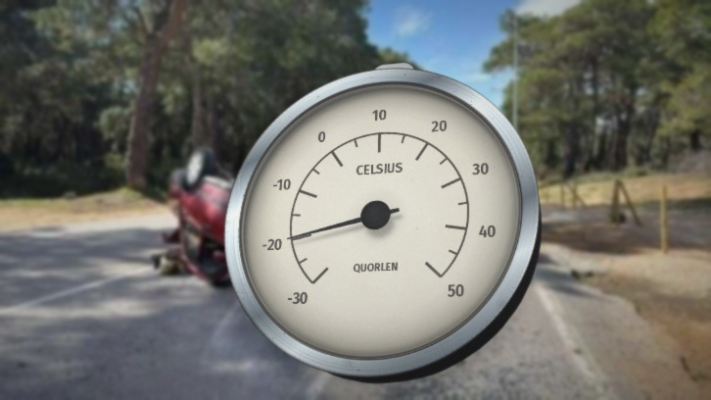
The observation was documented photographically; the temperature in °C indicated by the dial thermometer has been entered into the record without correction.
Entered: -20 °C
